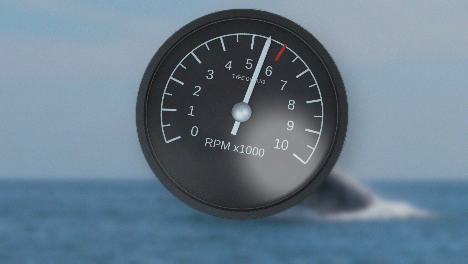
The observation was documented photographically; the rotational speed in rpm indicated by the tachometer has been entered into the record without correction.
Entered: 5500 rpm
